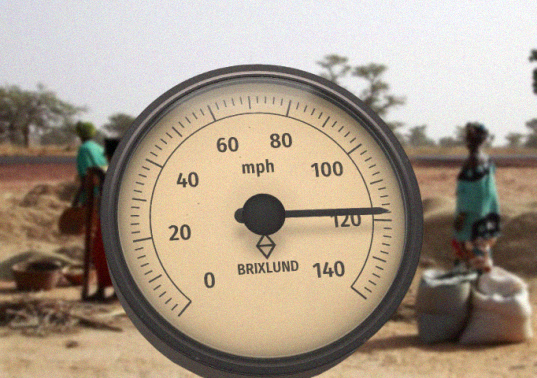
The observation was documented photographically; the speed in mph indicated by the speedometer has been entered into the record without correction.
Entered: 118 mph
